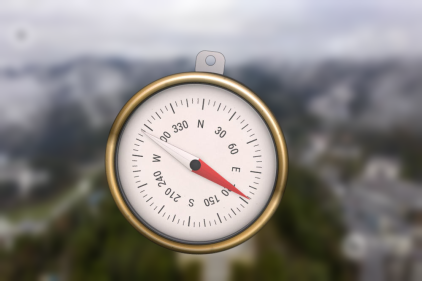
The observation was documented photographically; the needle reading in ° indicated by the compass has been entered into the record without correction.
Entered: 115 °
